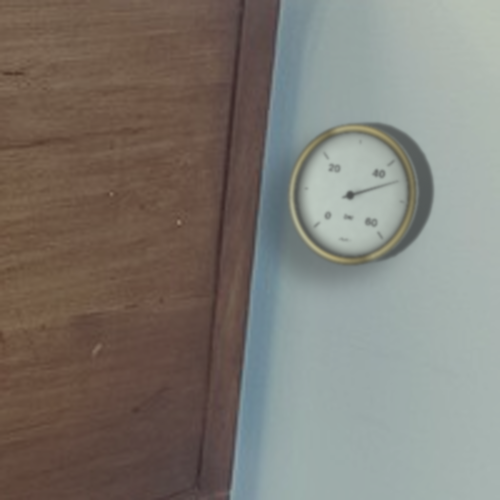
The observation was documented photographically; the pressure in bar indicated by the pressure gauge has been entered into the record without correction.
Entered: 45 bar
